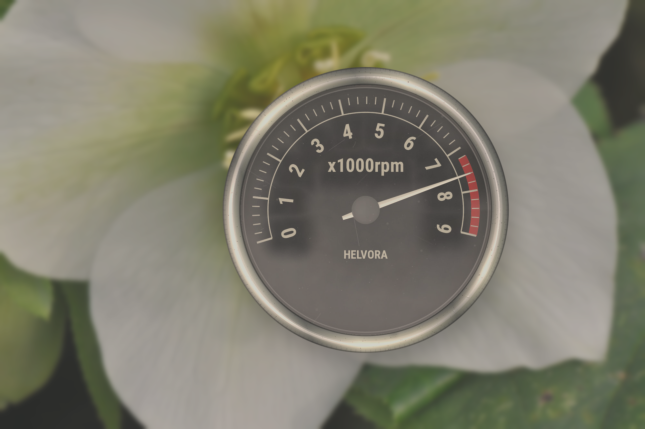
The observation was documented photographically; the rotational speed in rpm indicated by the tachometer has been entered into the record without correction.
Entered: 7600 rpm
